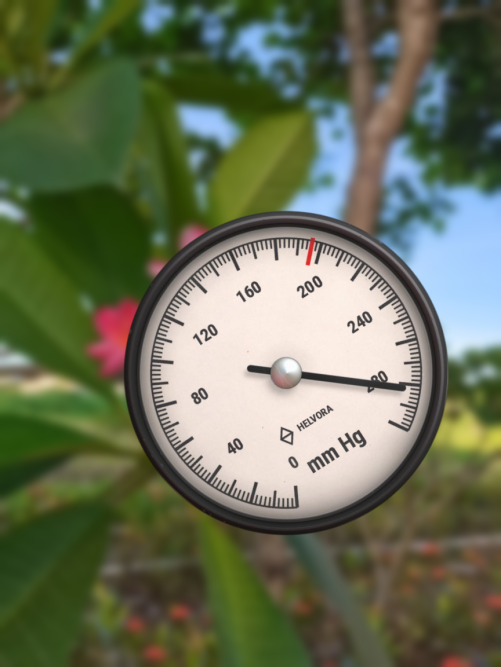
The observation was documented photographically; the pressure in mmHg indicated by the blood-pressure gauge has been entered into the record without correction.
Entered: 282 mmHg
